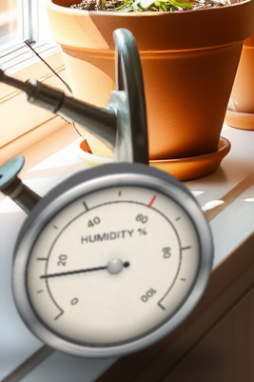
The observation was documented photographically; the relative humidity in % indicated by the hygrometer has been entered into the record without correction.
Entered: 15 %
